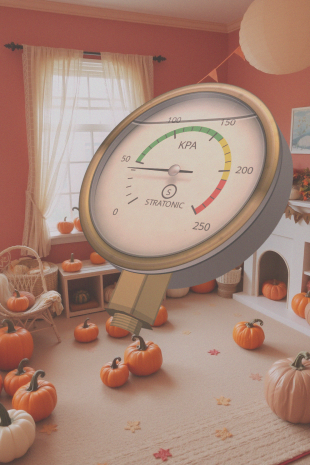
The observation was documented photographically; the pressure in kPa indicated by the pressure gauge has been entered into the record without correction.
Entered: 40 kPa
